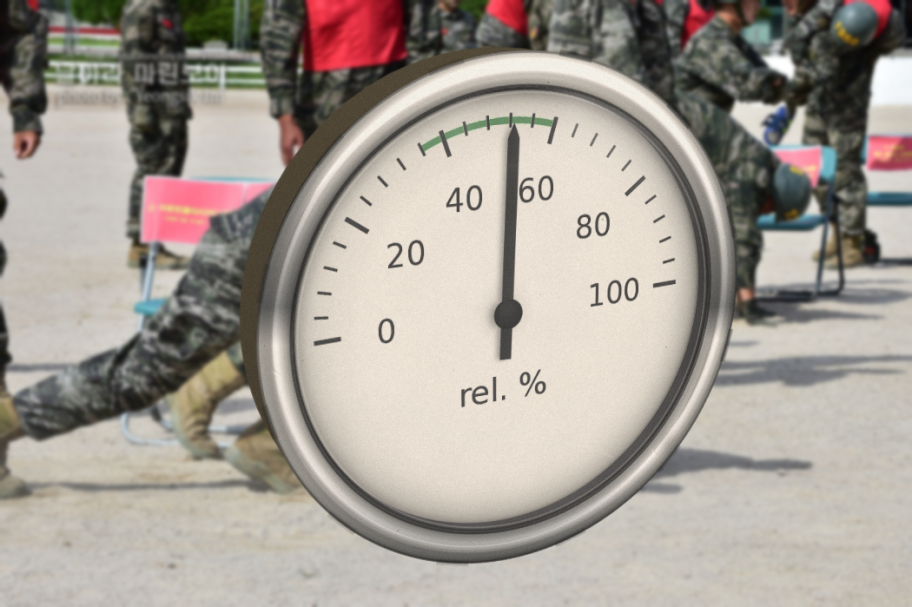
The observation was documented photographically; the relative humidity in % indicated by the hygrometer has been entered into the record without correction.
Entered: 52 %
